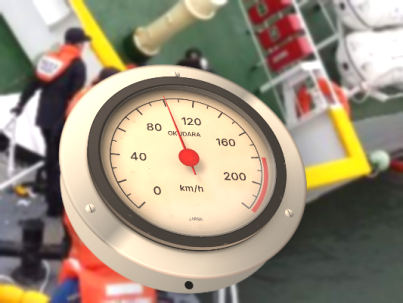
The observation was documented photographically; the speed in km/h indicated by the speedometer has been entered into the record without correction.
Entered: 100 km/h
